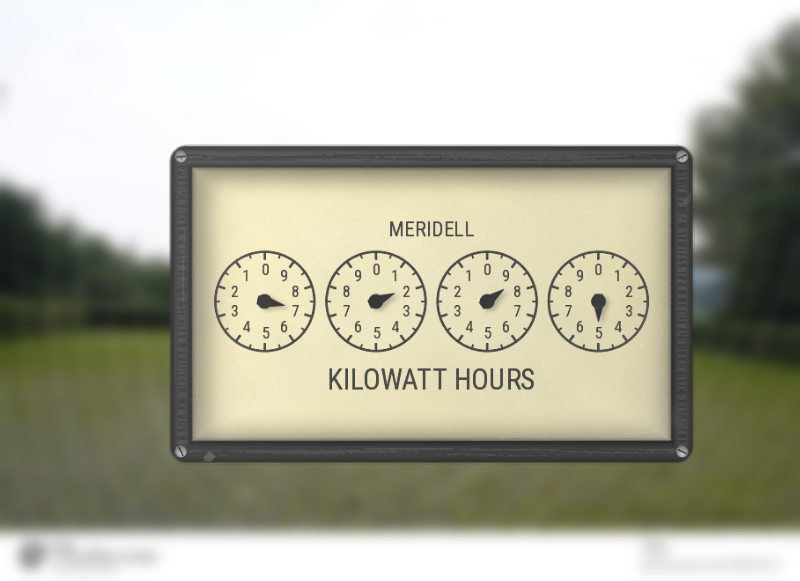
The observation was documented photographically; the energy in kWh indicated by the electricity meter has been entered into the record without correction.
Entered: 7185 kWh
